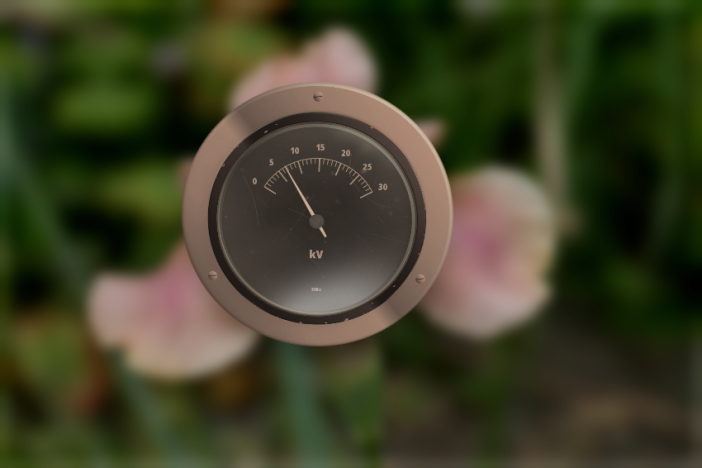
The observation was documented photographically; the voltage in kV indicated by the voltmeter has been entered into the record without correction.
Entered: 7 kV
